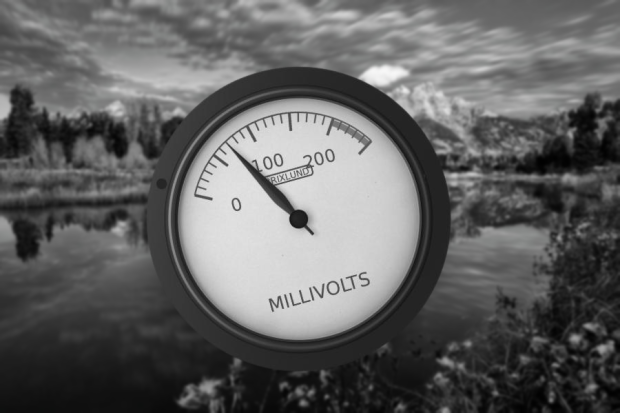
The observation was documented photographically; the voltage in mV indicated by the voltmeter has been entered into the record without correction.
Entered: 70 mV
